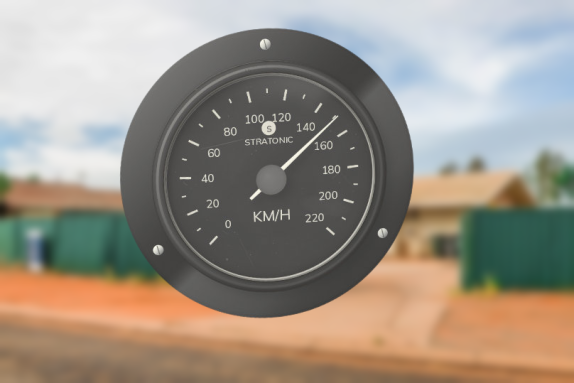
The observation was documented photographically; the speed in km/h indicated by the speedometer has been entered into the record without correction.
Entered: 150 km/h
